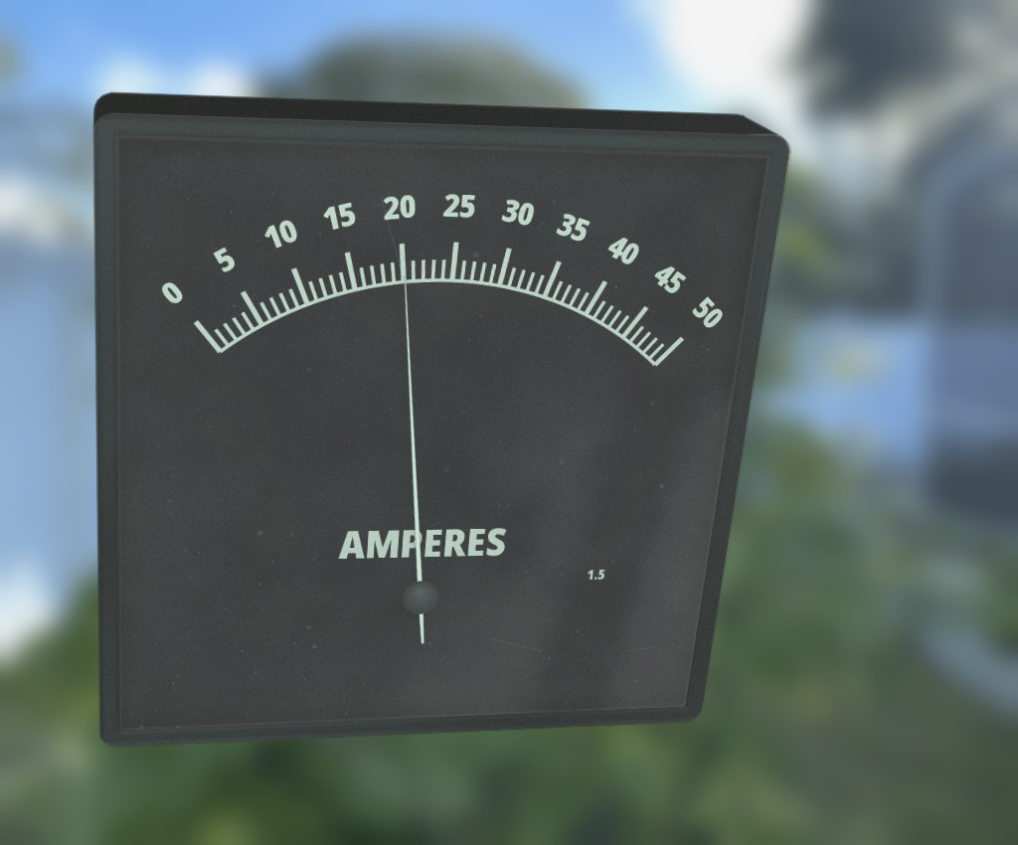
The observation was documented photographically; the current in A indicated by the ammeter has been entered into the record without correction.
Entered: 20 A
